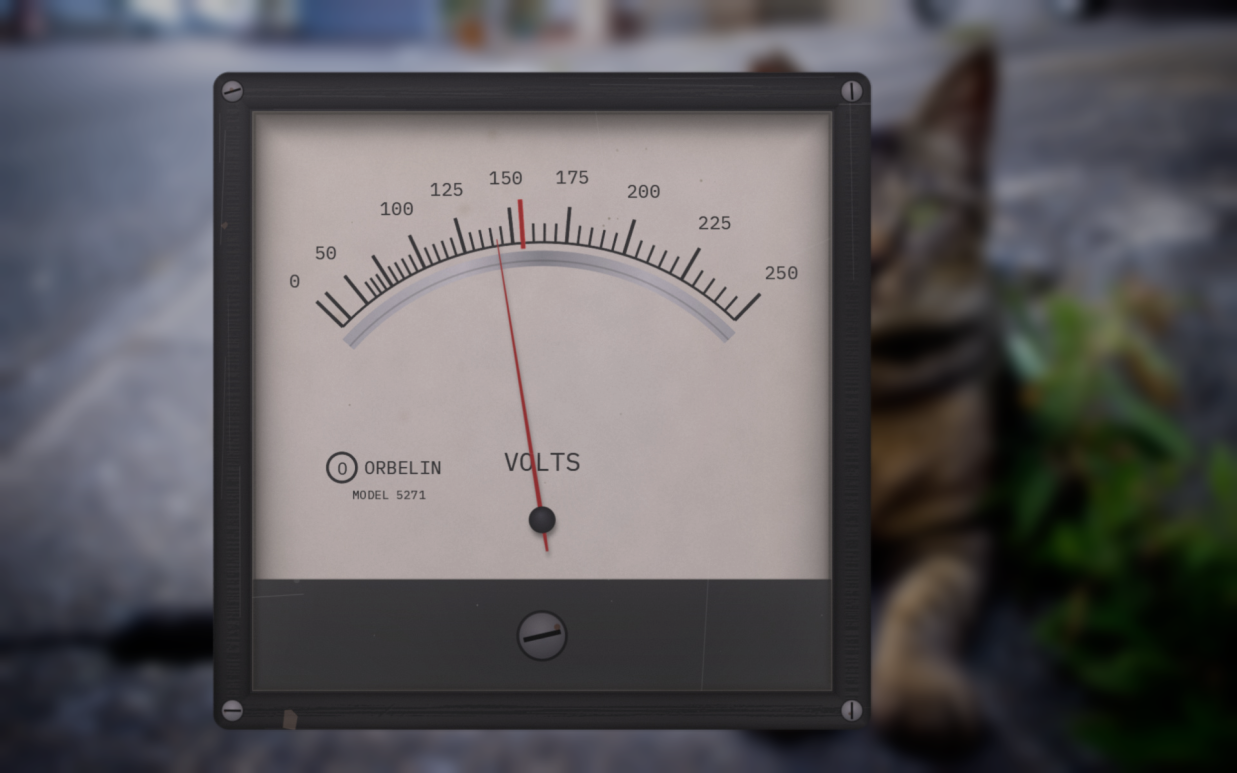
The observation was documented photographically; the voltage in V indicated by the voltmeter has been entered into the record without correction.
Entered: 142.5 V
